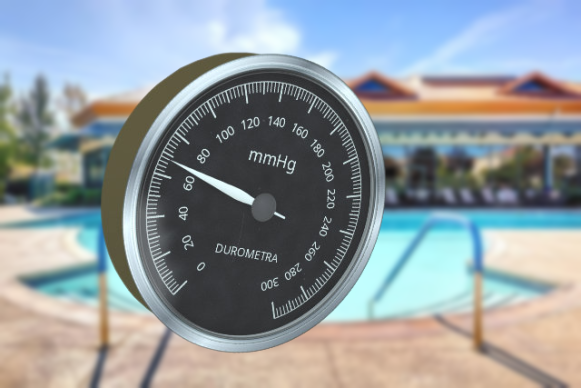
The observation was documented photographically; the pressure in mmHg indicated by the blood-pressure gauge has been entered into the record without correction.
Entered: 68 mmHg
